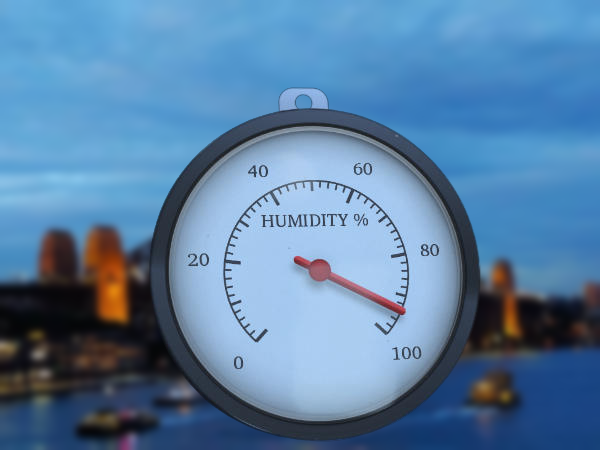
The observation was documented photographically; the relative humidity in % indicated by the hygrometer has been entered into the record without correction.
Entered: 94 %
